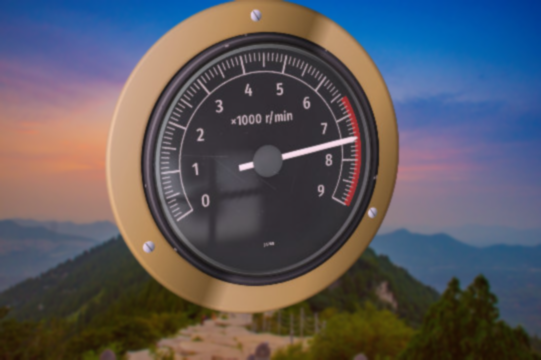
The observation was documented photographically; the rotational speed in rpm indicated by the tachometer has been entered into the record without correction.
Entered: 7500 rpm
